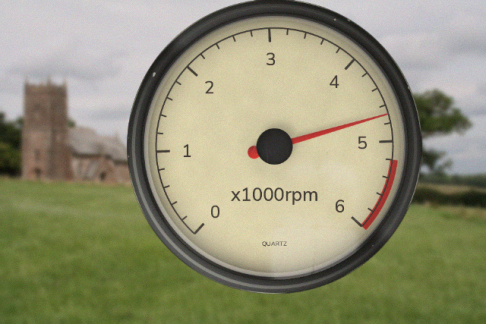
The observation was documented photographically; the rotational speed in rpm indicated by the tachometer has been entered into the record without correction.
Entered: 4700 rpm
